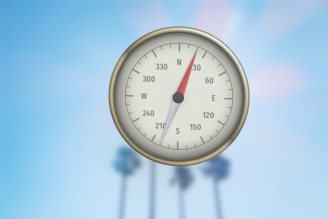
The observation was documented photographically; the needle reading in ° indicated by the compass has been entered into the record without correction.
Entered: 20 °
